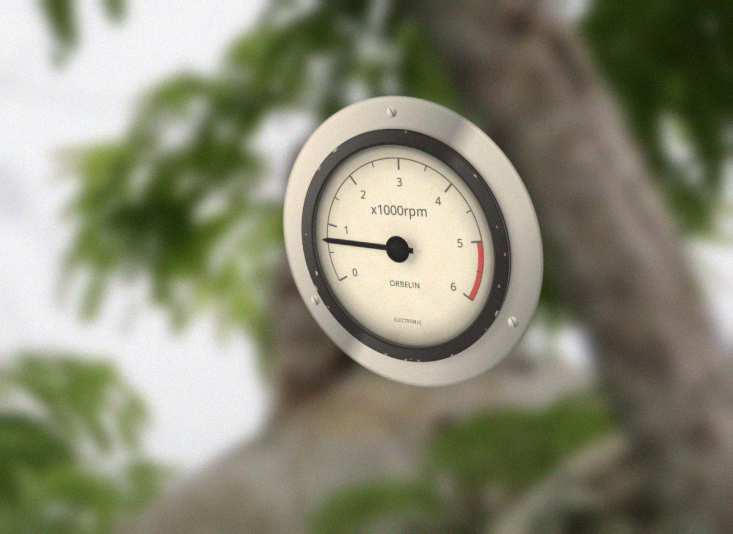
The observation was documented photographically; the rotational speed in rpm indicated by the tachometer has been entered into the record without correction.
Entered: 750 rpm
